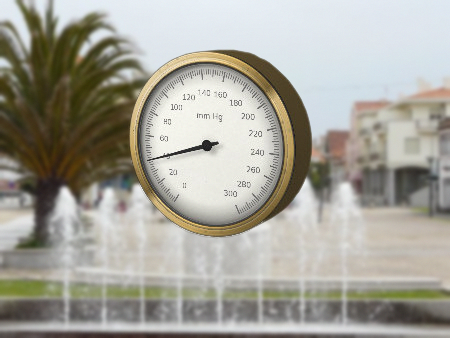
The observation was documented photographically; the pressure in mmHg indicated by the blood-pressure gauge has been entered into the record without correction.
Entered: 40 mmHg
